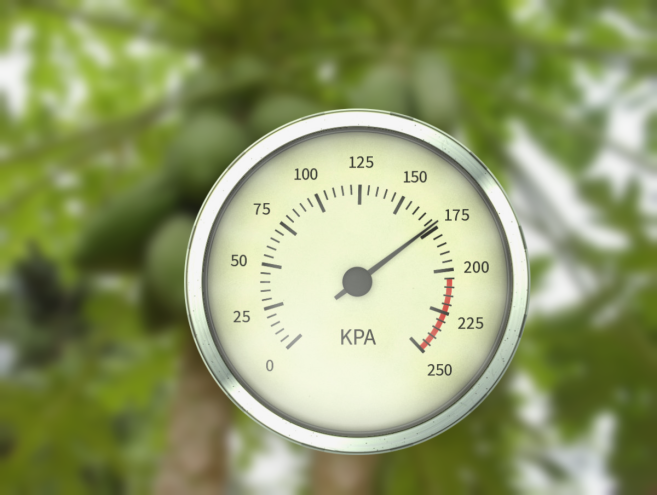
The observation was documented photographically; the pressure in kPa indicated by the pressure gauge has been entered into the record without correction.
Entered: 172.5 kPa
